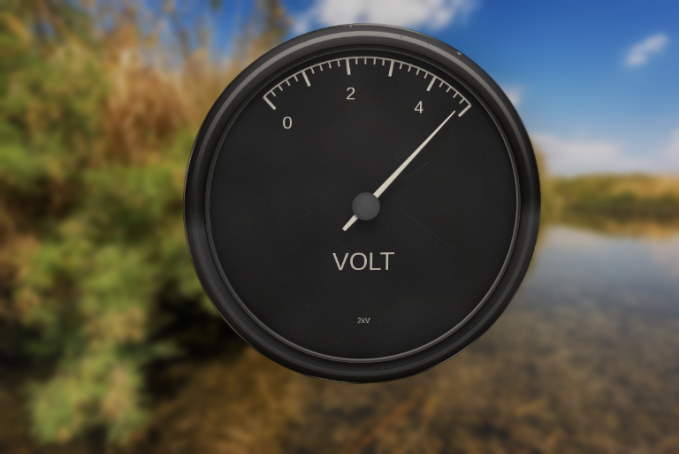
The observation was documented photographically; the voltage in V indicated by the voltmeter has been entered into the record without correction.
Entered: 4.8 V
